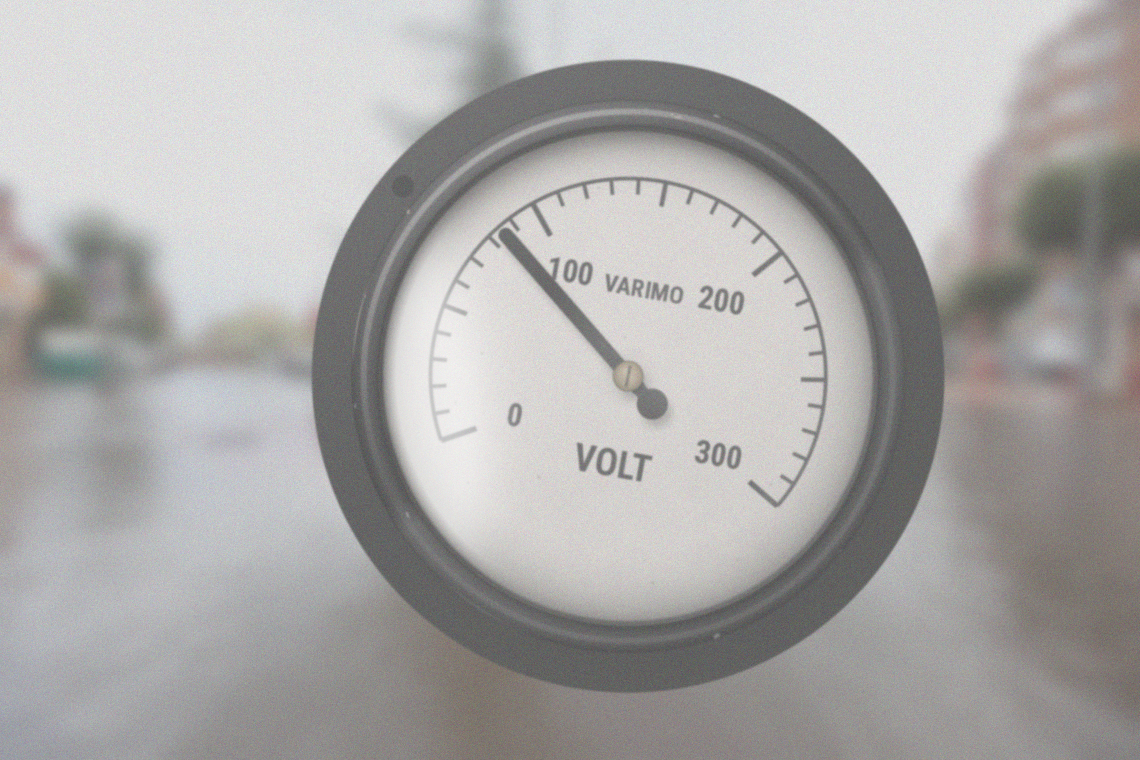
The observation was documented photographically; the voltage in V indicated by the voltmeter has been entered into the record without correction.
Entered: 85 V
